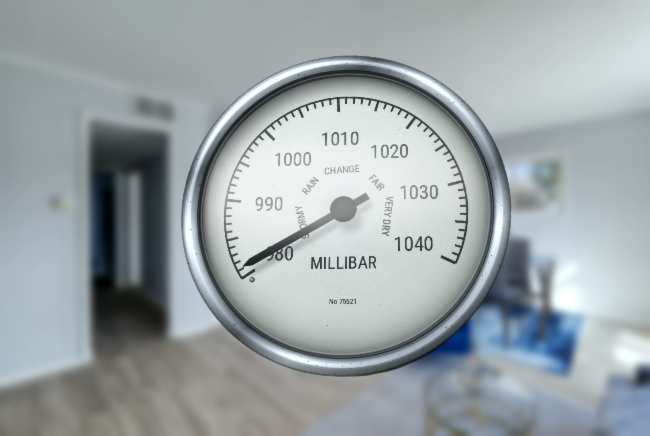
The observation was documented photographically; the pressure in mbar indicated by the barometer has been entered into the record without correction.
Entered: 981 mbar
